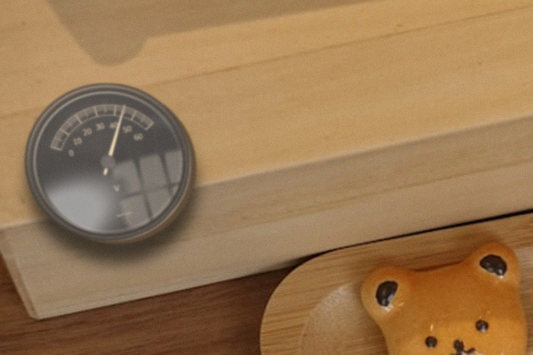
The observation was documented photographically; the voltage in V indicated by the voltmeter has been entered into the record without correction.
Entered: 45 V
